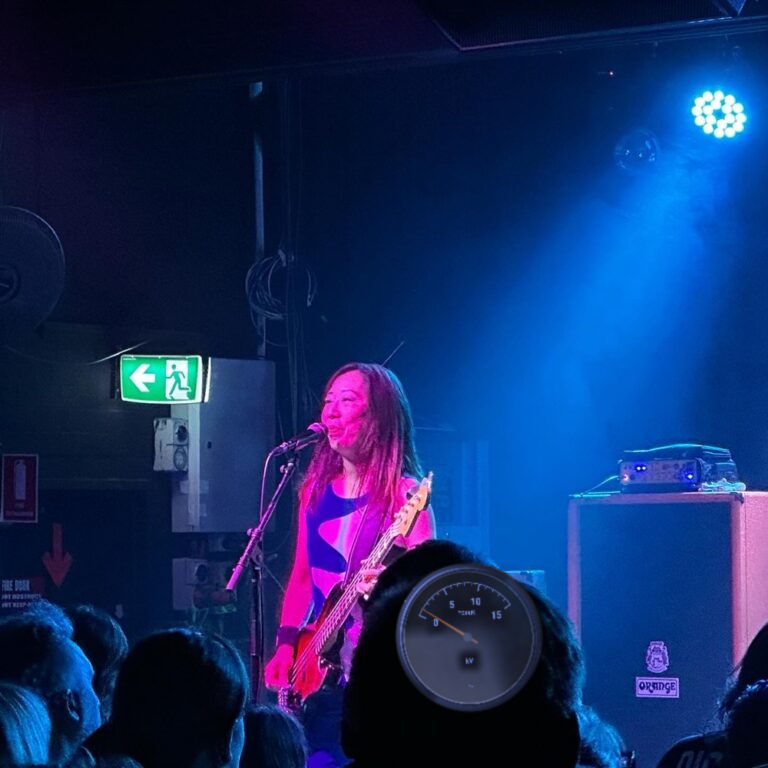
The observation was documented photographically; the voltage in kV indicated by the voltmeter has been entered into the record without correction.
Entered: 1 kV
